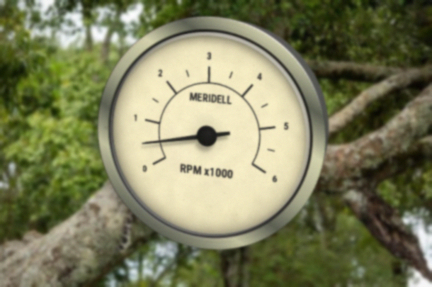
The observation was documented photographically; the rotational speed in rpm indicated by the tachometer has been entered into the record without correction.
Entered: 500 rpm
